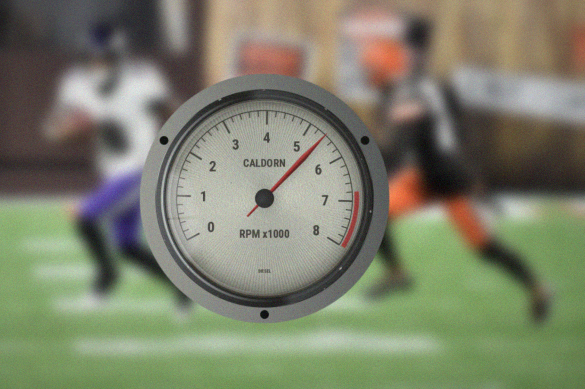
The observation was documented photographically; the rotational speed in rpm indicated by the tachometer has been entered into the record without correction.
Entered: 5400 rpm
